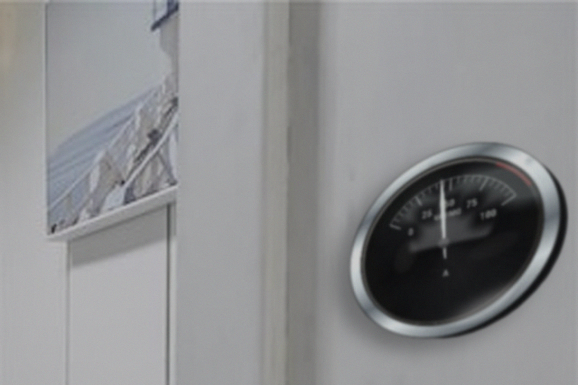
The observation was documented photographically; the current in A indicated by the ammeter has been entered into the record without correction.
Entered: 45 A
